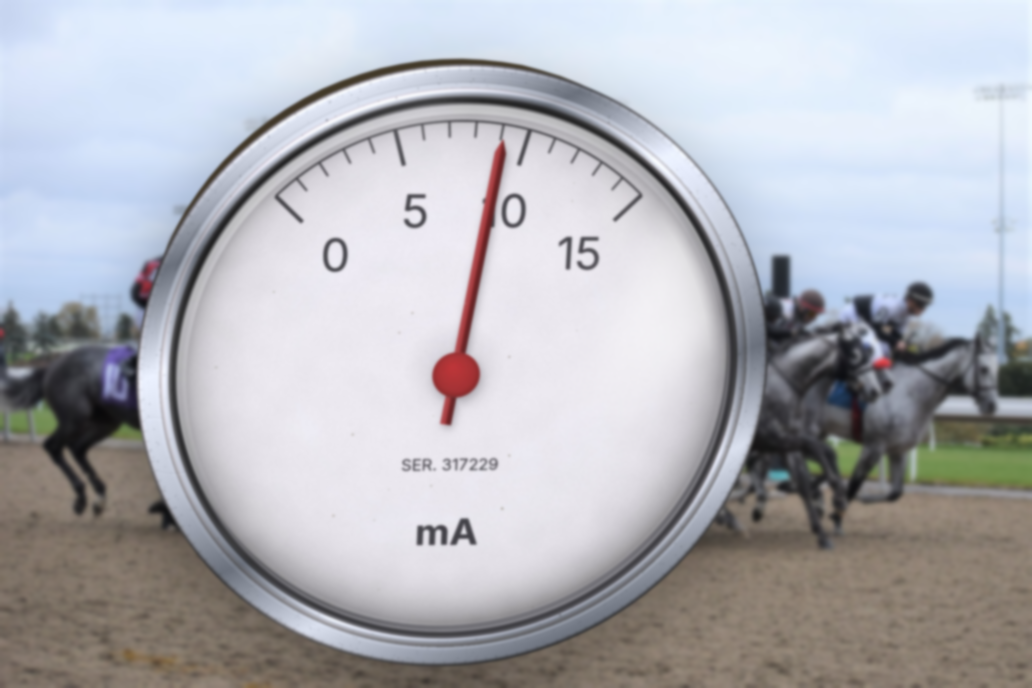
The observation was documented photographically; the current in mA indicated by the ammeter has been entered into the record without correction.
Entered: 9 mA
